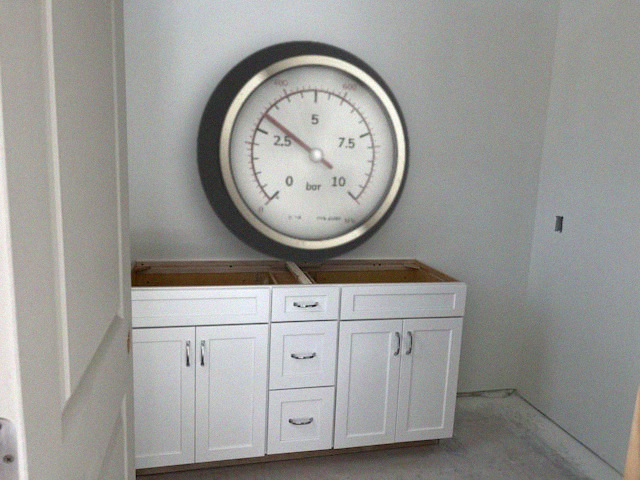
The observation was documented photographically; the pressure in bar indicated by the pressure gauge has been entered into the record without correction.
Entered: 3 bar
